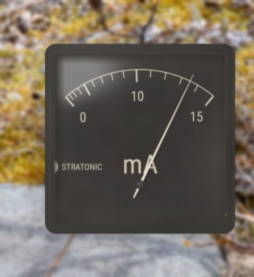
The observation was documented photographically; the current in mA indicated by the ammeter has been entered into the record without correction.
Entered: 13.5 mA
